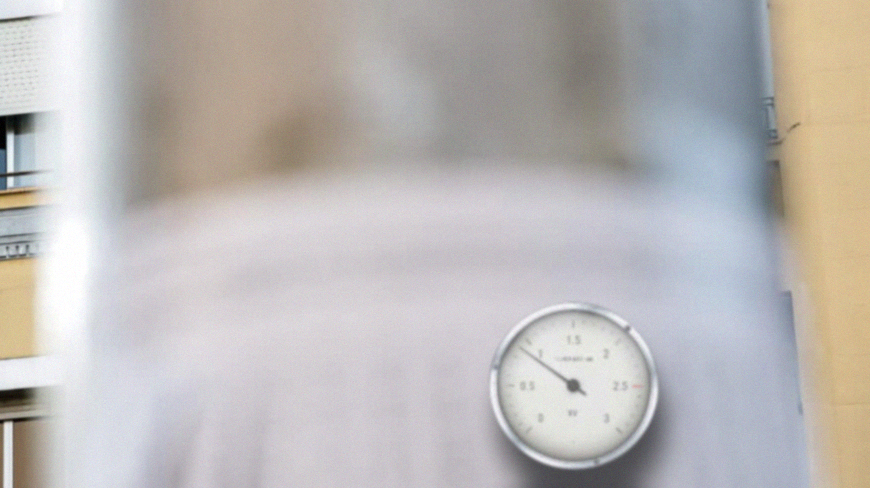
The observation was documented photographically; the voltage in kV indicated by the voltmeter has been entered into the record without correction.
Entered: 0.9 kV
